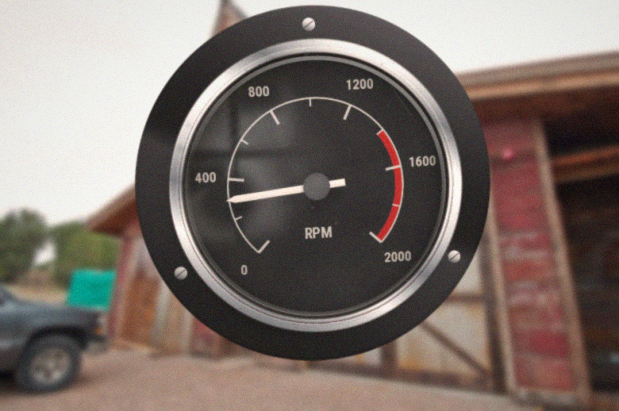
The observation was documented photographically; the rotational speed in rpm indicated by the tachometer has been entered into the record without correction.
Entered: 300 rpm
